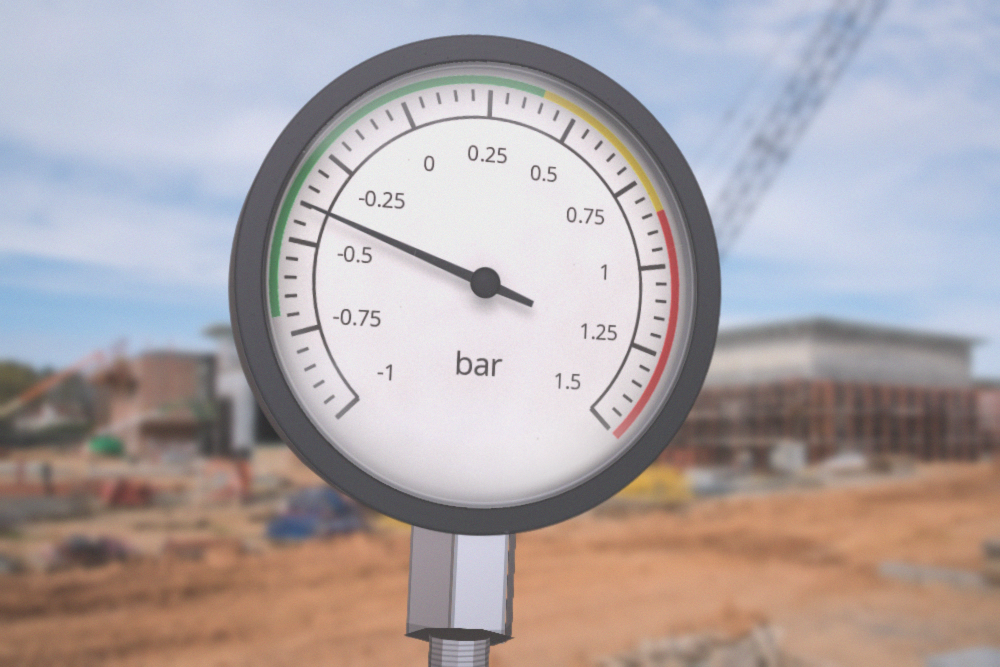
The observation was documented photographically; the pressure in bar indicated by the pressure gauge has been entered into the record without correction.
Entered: -0.4 bar
